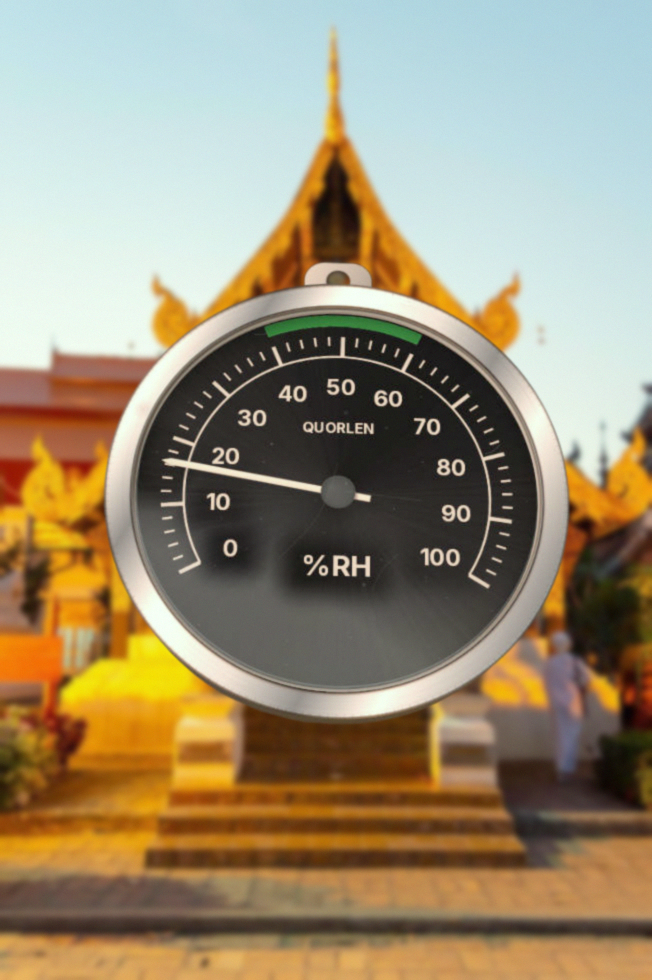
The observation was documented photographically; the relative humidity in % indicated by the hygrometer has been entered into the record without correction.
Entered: 16 %
